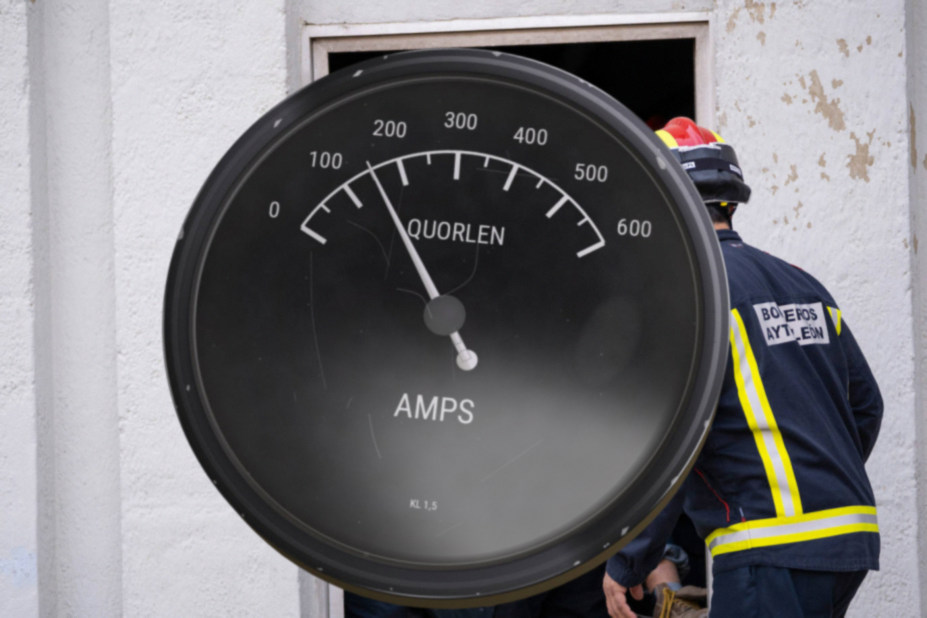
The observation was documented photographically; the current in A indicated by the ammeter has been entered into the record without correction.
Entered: 150 A
